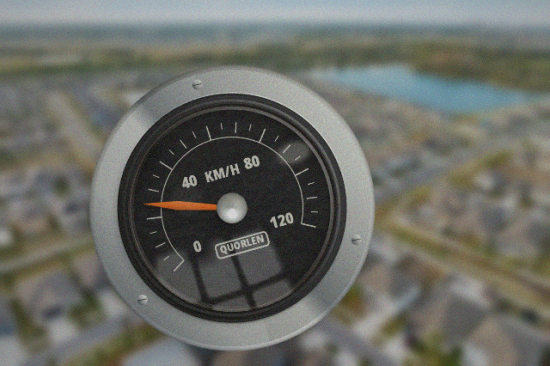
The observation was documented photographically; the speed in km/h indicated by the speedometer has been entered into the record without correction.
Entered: 25 km/h
